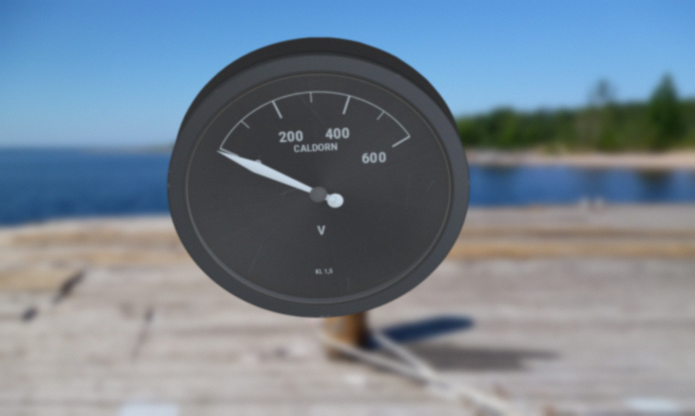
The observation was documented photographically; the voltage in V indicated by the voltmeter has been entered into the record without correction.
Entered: 0 V
